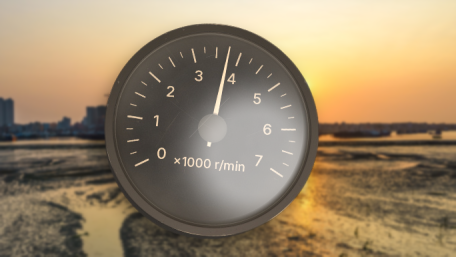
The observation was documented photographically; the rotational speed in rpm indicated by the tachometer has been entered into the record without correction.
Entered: 3750 rpm
